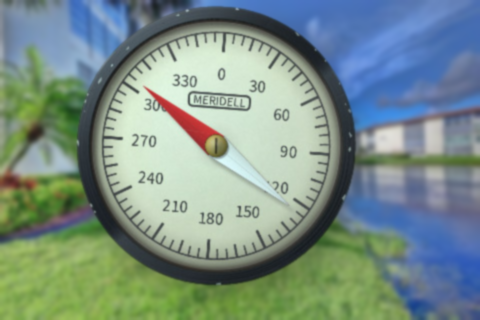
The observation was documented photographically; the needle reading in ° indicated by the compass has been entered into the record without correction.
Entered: 305 °
